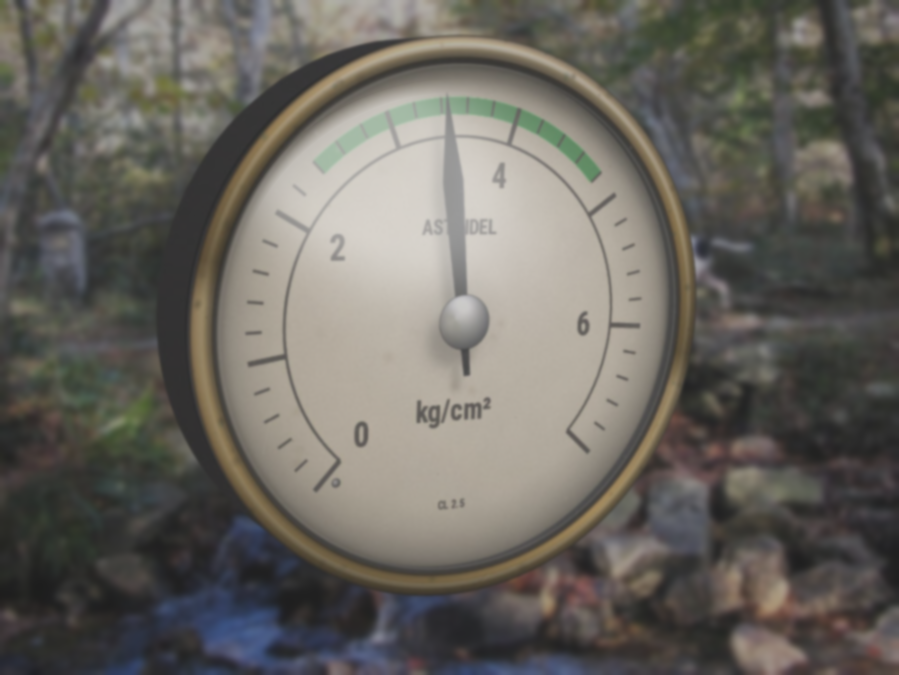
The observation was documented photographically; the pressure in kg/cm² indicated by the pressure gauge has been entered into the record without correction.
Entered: 3.4 kg/cm²
